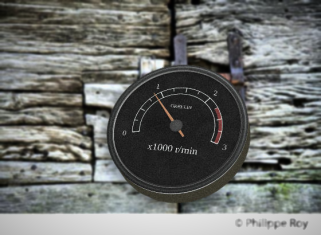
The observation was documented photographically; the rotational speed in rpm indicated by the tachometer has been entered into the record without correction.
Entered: 875 rpm
